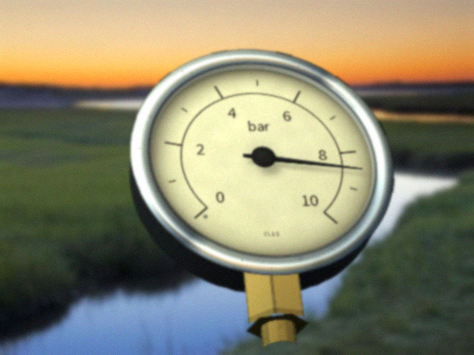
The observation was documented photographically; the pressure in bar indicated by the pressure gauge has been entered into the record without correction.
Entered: 8.5 bar
